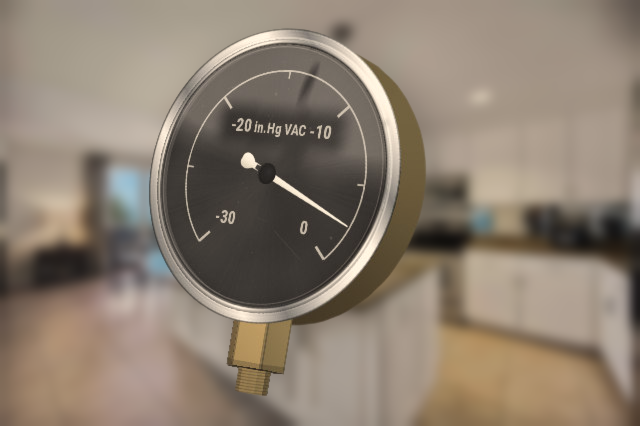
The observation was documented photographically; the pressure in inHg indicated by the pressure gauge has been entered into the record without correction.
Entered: -2.5 inHg
